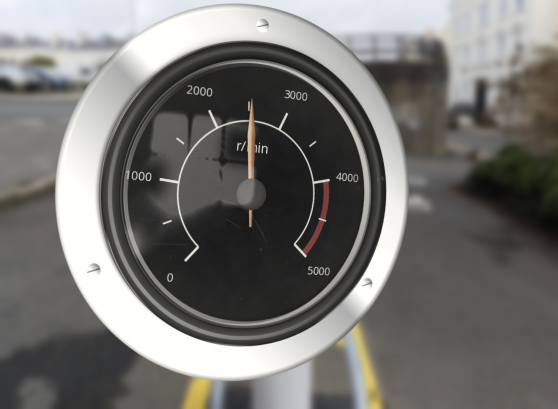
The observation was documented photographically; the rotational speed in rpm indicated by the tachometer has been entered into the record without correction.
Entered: 2500 rpm
